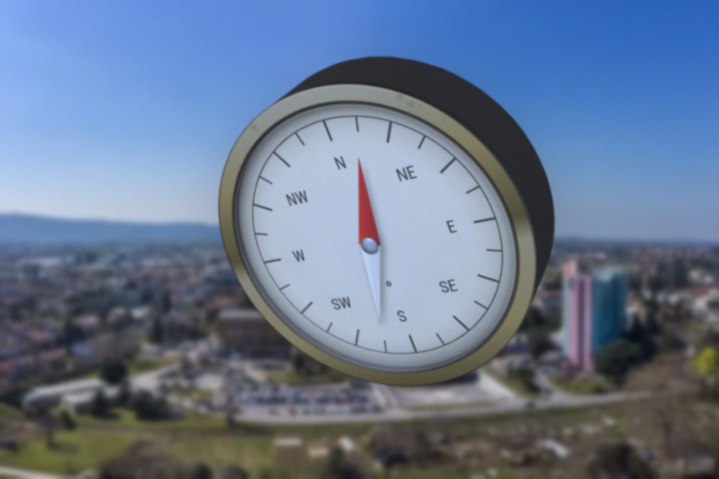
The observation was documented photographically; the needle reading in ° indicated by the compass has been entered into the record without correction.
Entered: 15 °
